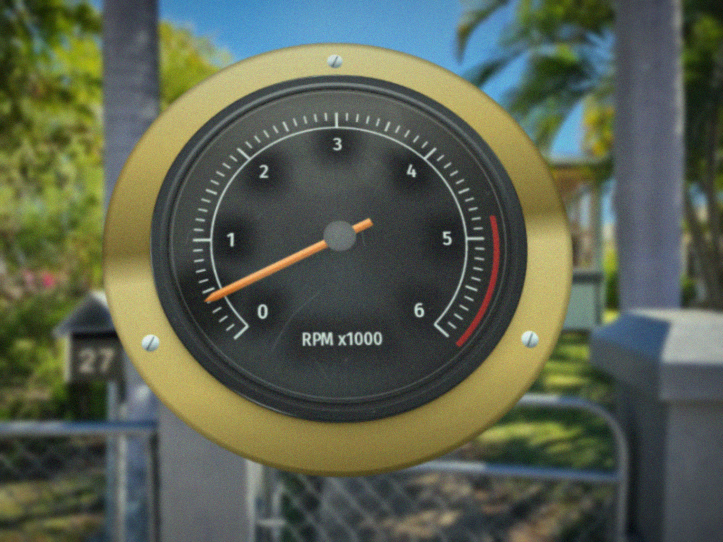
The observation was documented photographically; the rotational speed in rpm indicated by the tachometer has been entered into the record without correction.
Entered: 400 rpm
